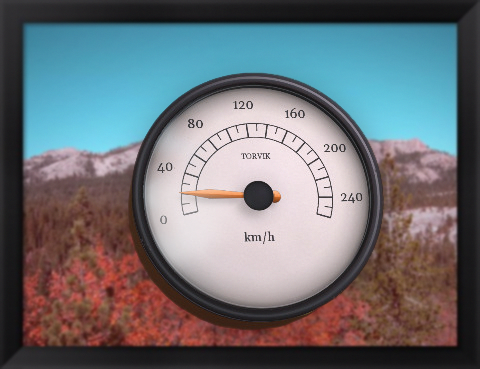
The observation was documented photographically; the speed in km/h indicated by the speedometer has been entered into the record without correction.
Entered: 20 km/h
